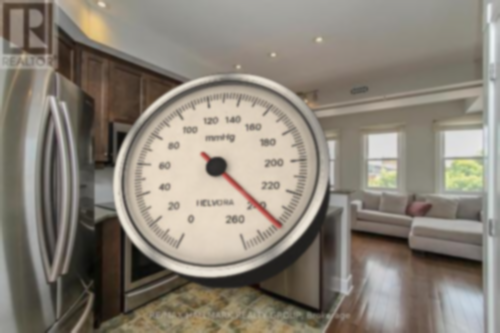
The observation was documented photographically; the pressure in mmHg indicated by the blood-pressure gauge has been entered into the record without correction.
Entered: 240 mmHg
